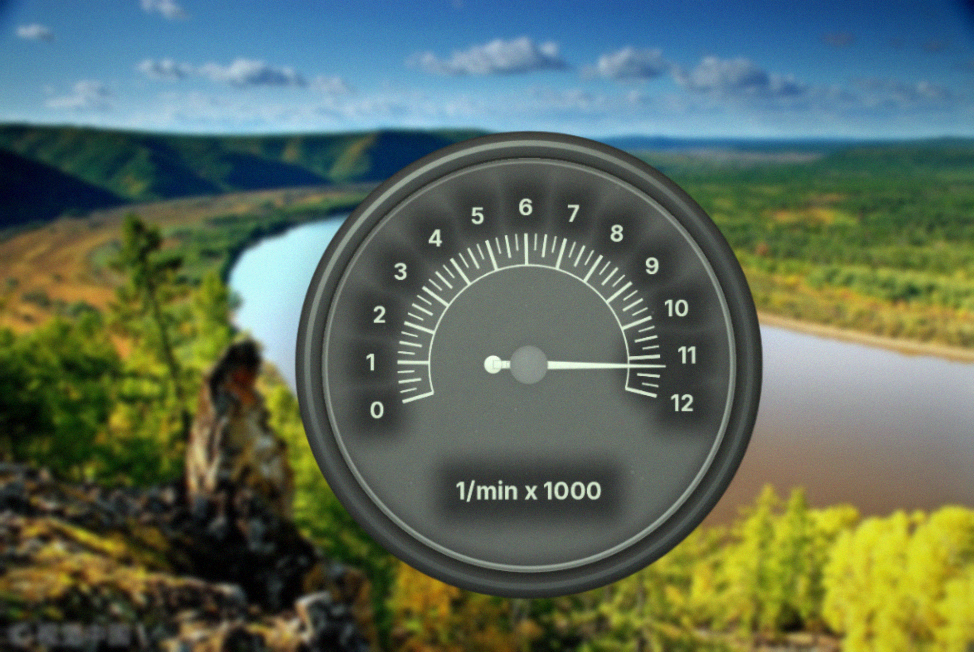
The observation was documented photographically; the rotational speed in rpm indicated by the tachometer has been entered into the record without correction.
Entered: 11250 rpm
